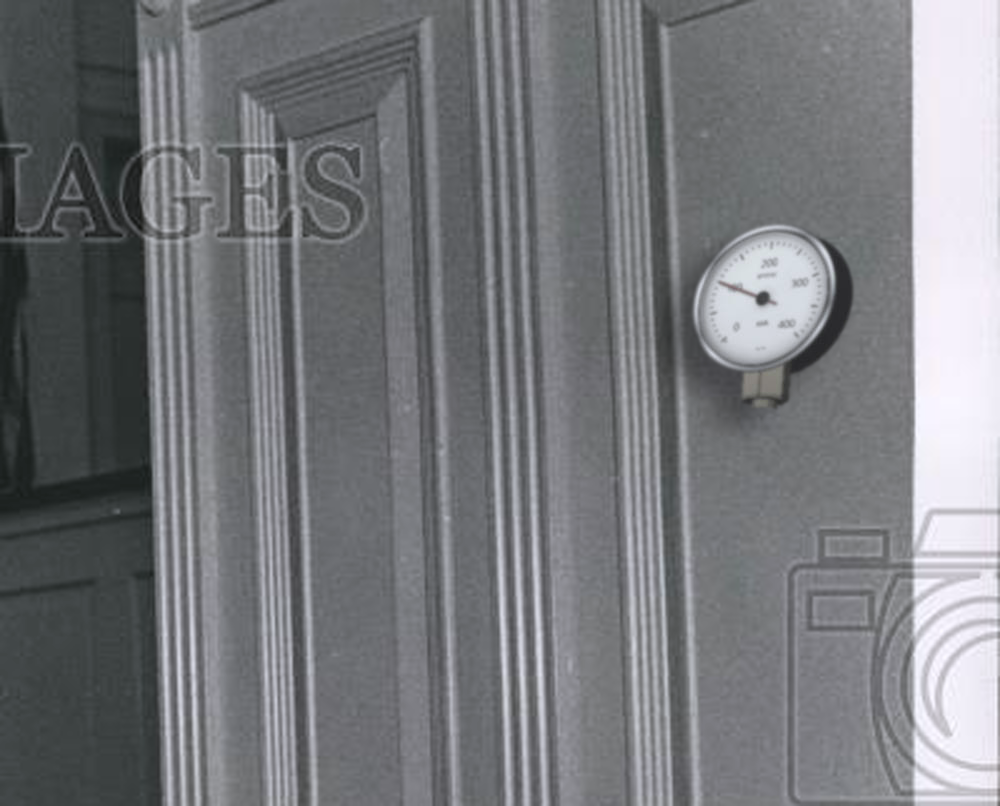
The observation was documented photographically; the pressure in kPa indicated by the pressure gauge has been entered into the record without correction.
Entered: 100 kPa
